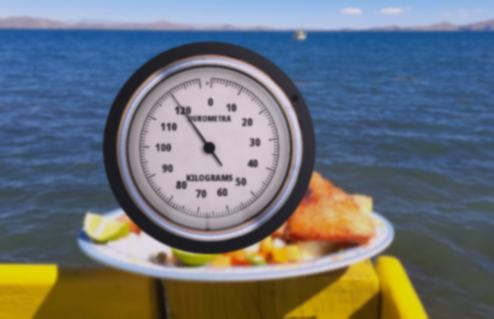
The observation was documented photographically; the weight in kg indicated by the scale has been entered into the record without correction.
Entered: 120 kg
